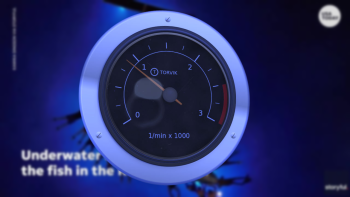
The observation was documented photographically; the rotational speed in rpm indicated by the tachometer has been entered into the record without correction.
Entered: 875 rpm
